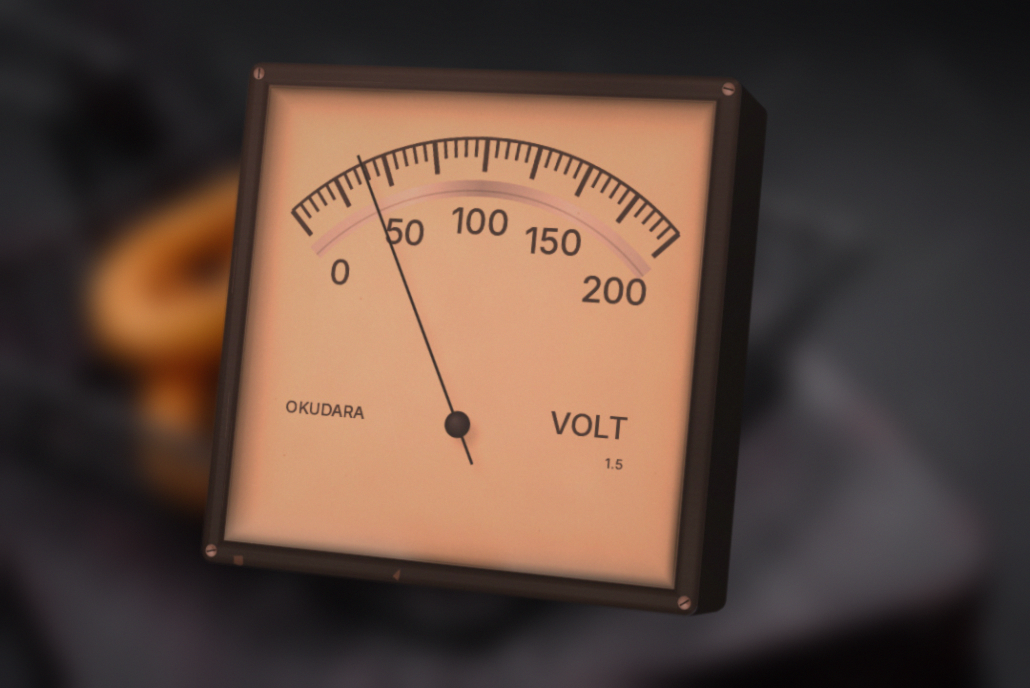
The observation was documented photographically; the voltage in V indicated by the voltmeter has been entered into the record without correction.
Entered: 40 V
